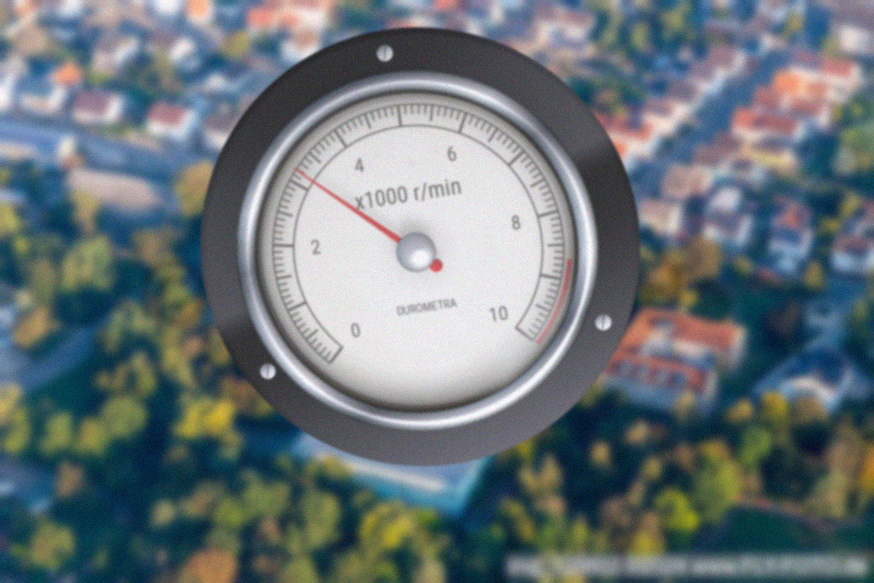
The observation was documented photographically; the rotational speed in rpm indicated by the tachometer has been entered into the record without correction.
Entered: 3200 rpm
